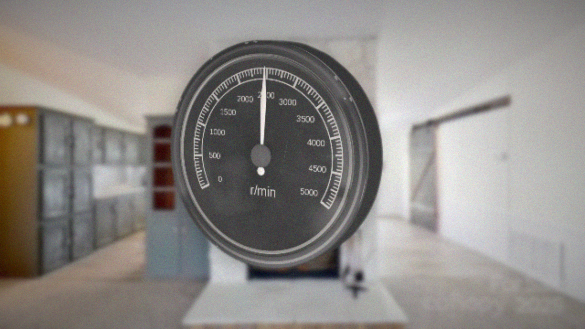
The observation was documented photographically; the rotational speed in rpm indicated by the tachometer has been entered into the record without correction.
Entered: 2500 rpm
